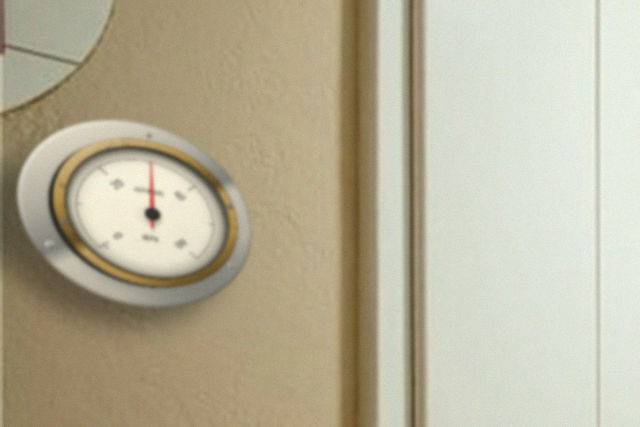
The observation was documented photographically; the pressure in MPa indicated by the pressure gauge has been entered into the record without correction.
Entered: 30 MPa
